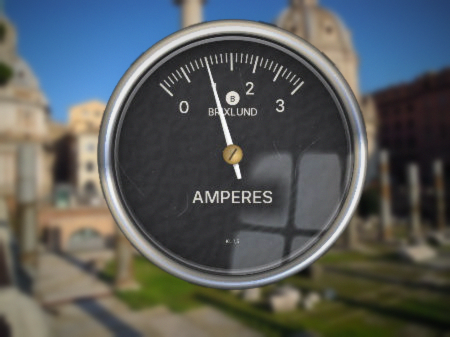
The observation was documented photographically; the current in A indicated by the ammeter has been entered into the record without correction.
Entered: 1 A
